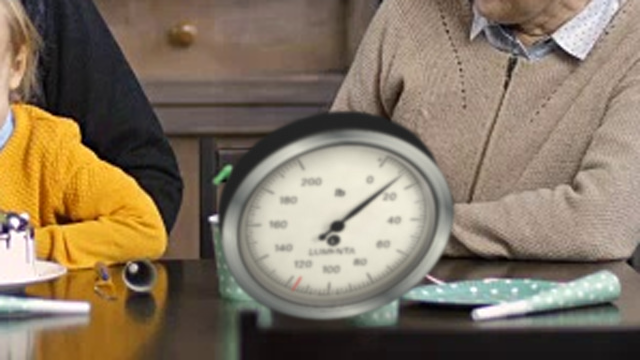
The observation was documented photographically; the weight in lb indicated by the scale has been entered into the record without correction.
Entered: 10 lb
